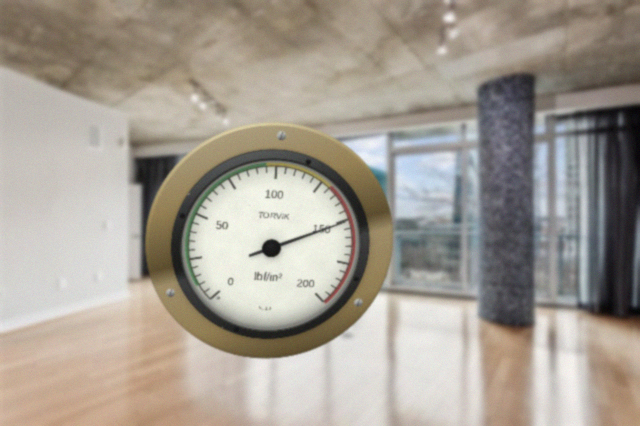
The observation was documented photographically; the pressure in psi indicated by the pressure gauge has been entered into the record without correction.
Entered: 150 psi
